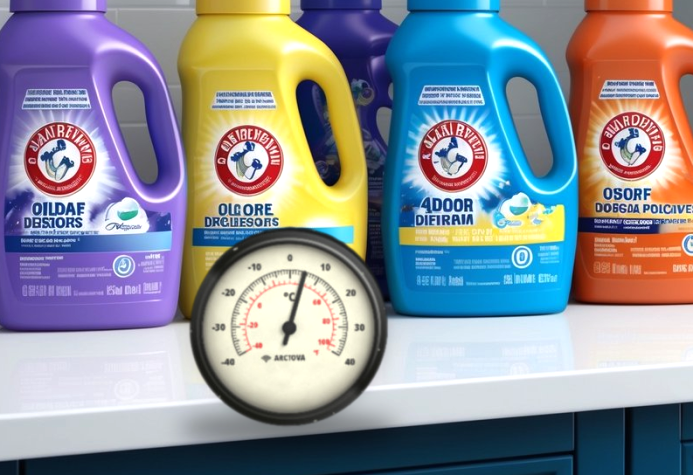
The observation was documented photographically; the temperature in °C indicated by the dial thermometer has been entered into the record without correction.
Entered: 5 °C
